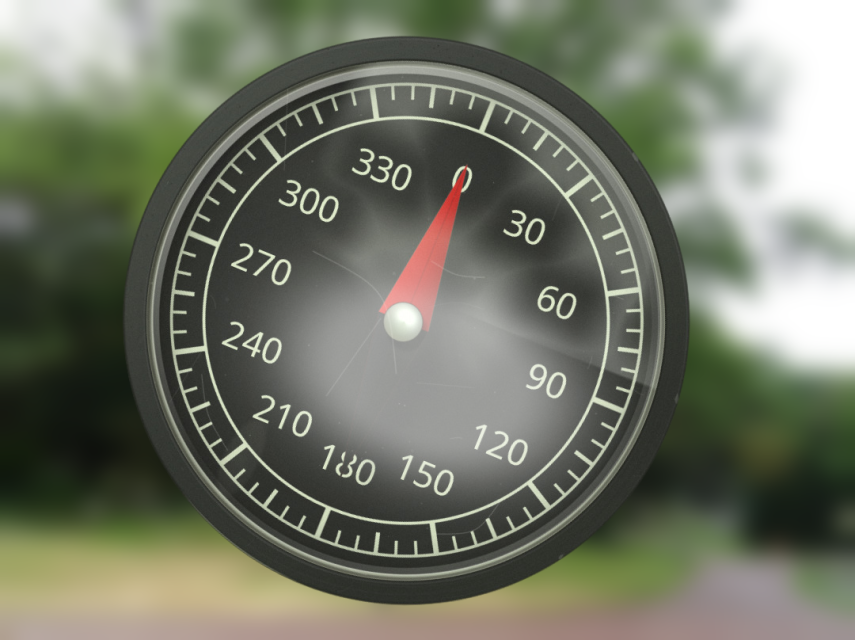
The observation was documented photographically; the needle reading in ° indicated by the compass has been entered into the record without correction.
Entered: 0 °
